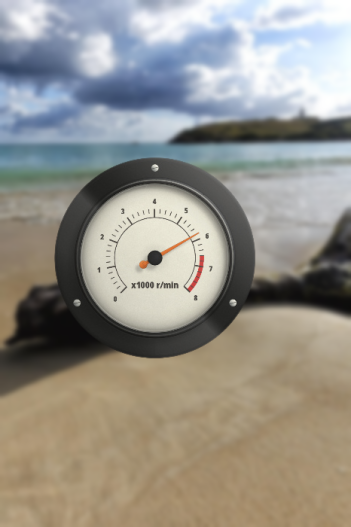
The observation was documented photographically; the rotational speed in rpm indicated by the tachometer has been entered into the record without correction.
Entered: 5800 rpm
